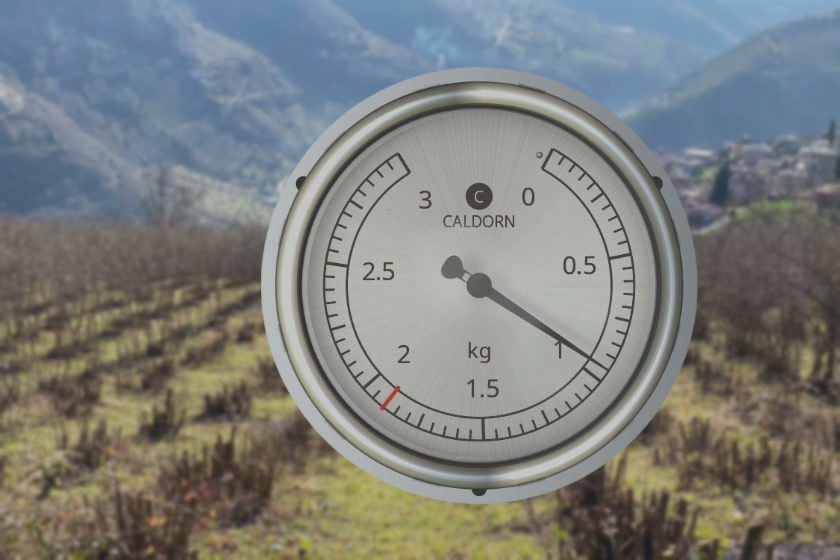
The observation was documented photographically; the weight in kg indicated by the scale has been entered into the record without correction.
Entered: 0.95 kg
